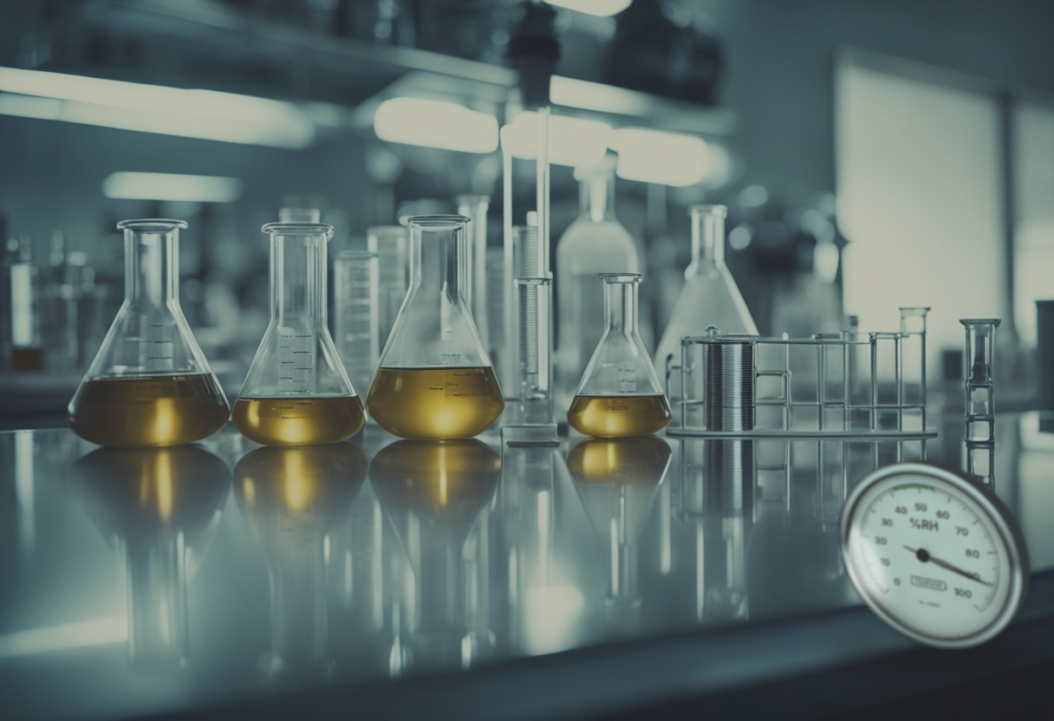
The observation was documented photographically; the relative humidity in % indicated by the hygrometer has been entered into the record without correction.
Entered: 90 %
